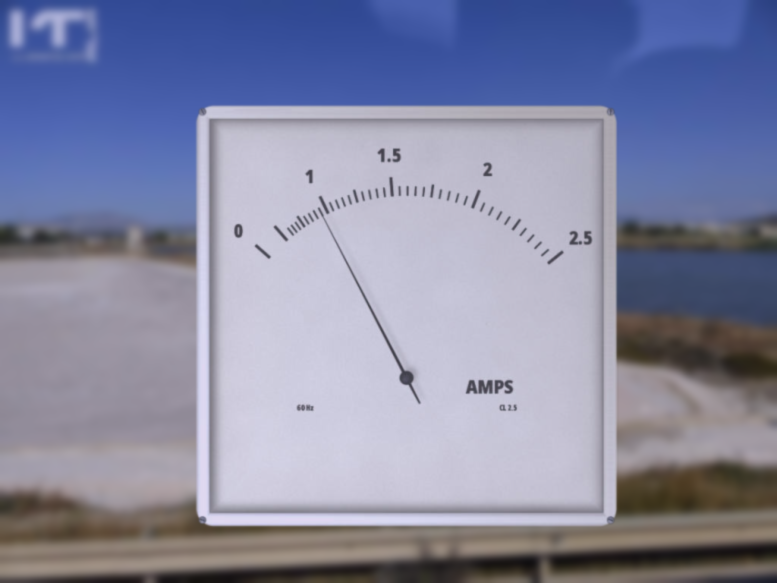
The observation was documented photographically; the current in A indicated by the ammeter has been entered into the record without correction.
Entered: 0.95 A
